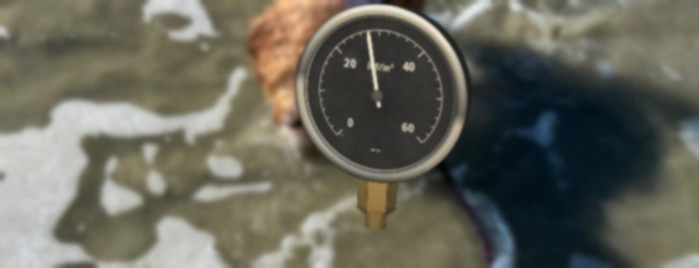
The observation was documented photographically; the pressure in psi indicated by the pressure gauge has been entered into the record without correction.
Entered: 28 psi
